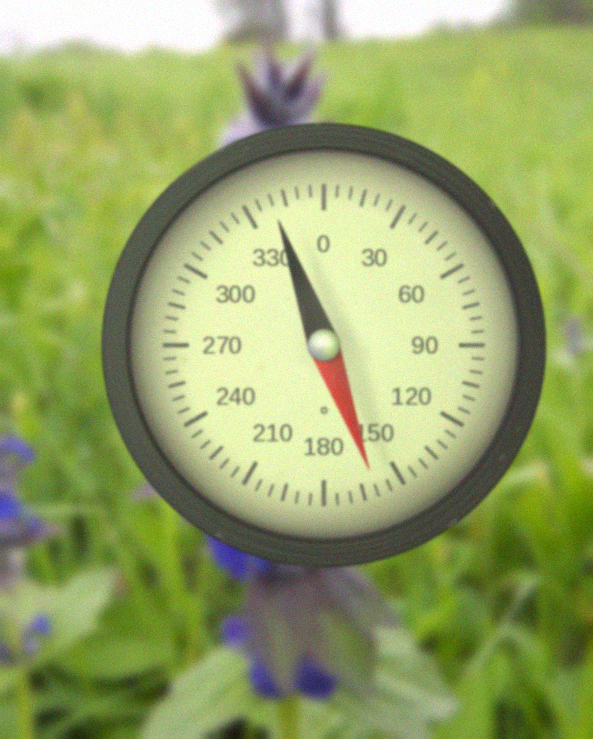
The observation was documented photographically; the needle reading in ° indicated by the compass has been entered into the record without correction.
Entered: 160 °
